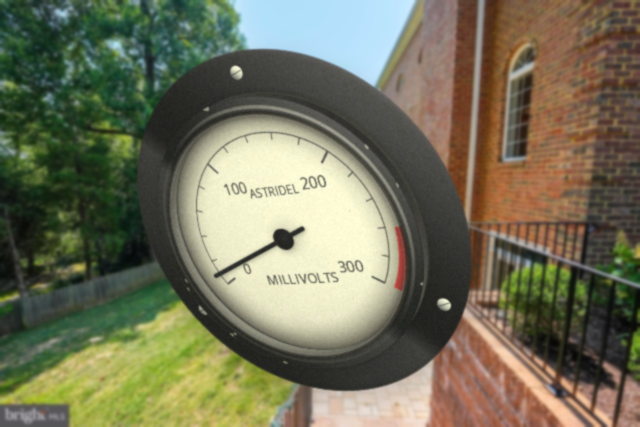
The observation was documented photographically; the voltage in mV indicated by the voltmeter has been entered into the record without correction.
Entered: 10 mV
